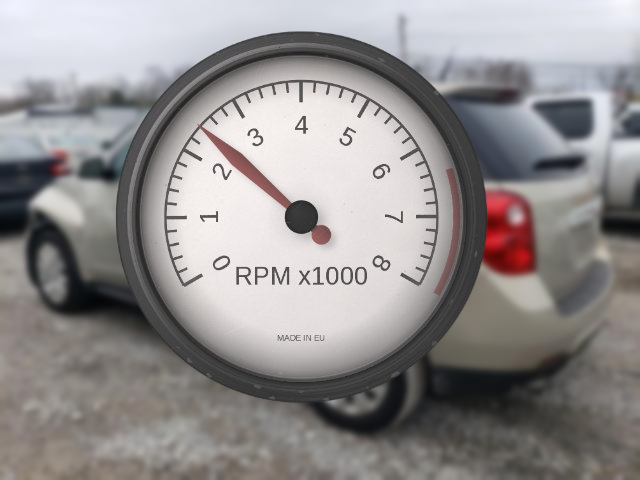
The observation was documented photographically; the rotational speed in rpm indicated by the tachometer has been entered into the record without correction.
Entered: 2400 rpm
